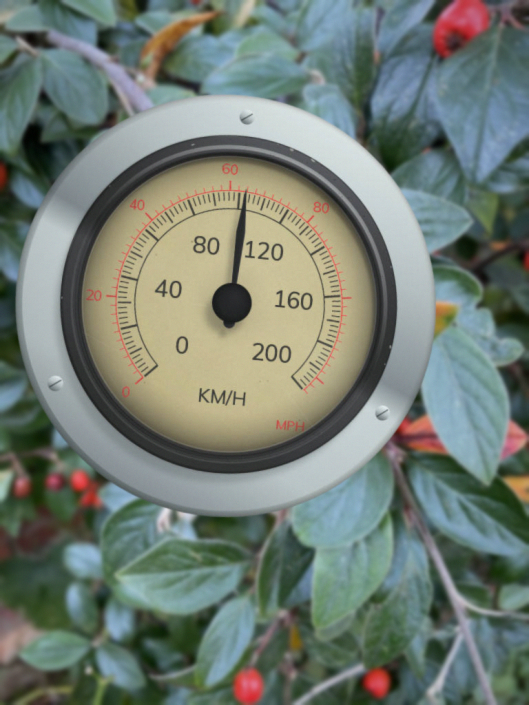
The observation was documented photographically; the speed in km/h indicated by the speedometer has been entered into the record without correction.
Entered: 102 km/h
